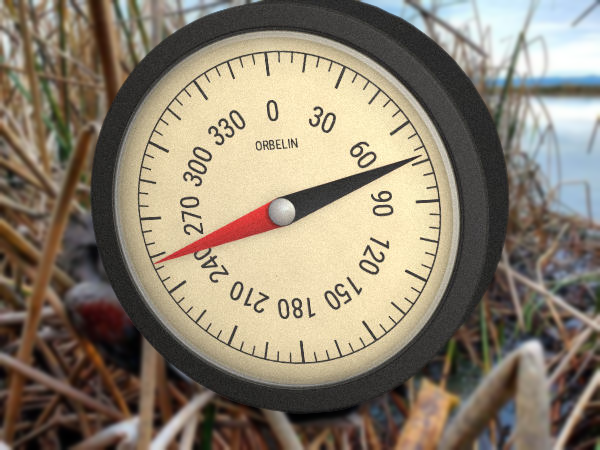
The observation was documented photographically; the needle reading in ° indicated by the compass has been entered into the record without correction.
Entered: 252.5 °
